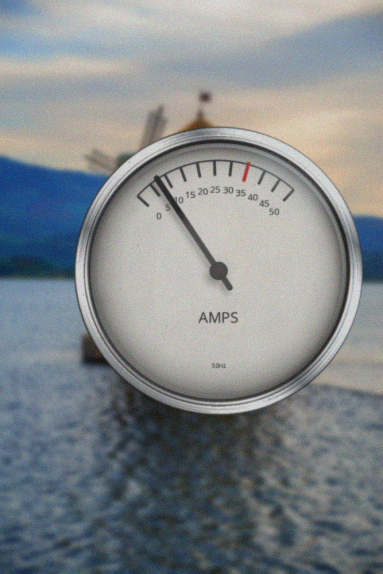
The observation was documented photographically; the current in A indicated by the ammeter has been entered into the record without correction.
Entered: 7.5 A
